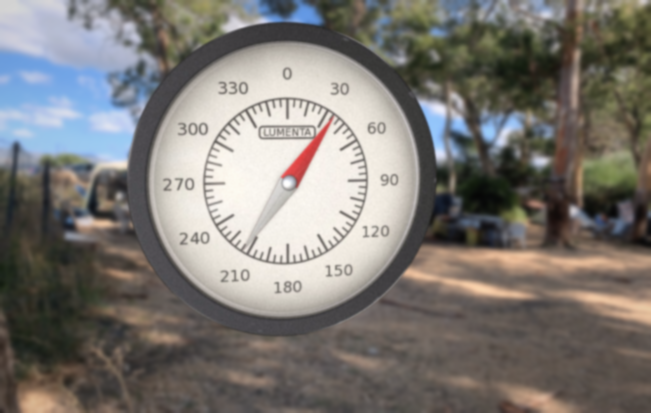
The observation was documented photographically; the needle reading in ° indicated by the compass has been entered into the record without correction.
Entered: 35 °
